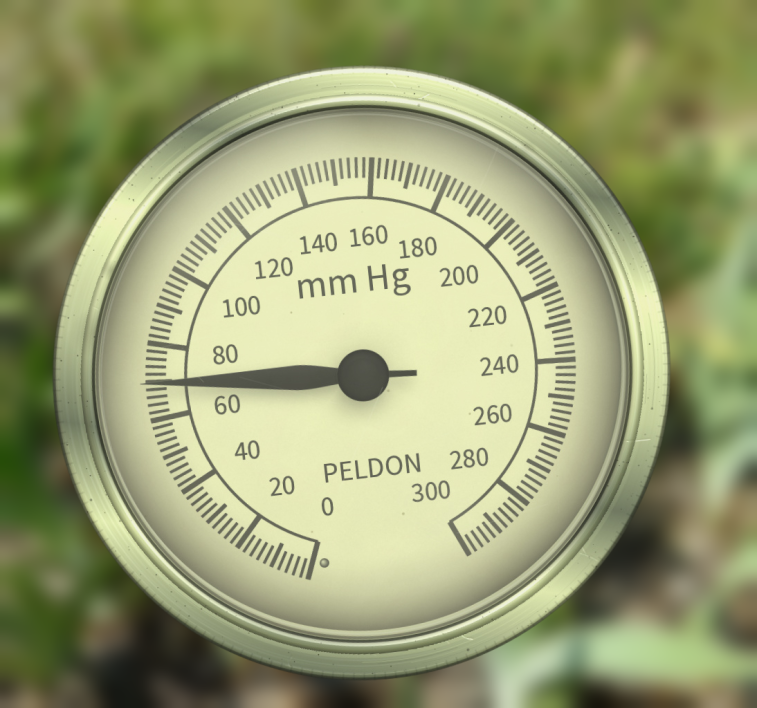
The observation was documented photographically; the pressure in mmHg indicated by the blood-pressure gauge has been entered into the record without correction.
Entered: 70 mmHg
